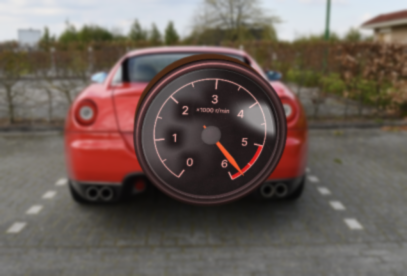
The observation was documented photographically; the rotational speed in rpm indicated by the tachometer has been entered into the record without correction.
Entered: 5750 rpm
